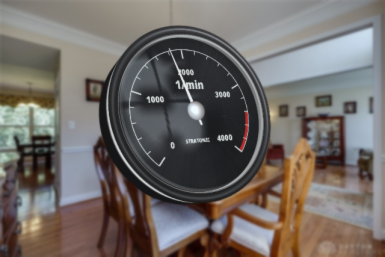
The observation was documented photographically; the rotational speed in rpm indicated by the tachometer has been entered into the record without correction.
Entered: 1800 rpm
